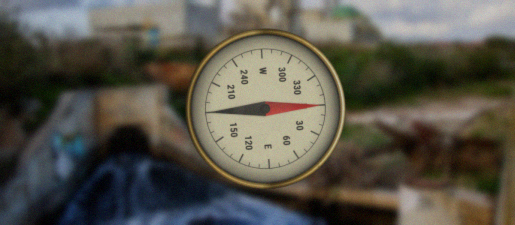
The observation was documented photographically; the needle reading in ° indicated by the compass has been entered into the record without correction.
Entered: 0 °
